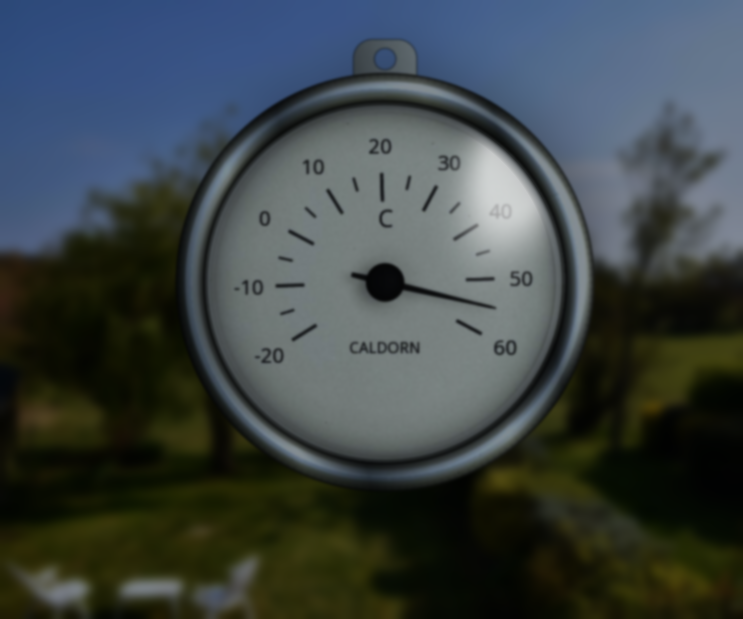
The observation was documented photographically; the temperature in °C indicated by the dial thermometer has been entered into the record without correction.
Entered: 55 °C
